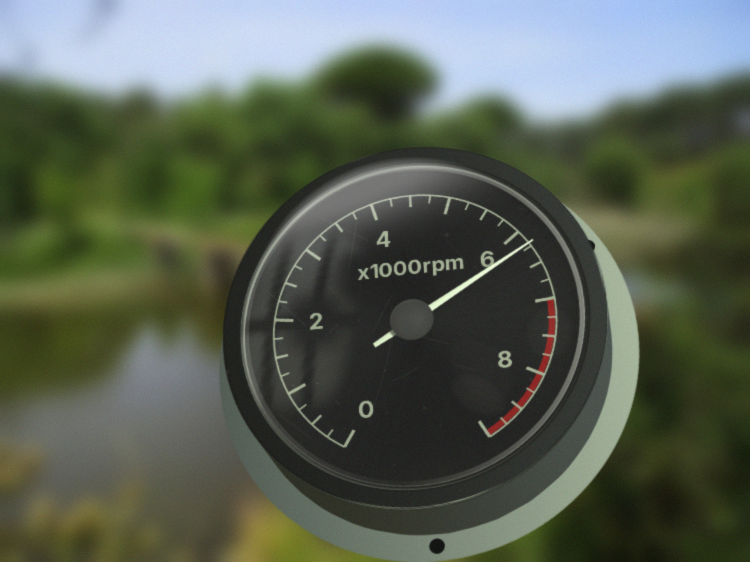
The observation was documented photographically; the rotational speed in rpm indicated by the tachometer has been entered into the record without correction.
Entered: 6250 rpm
